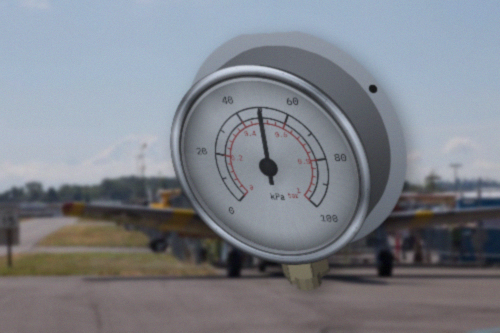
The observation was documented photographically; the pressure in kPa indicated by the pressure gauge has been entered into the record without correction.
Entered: 50 kPa
